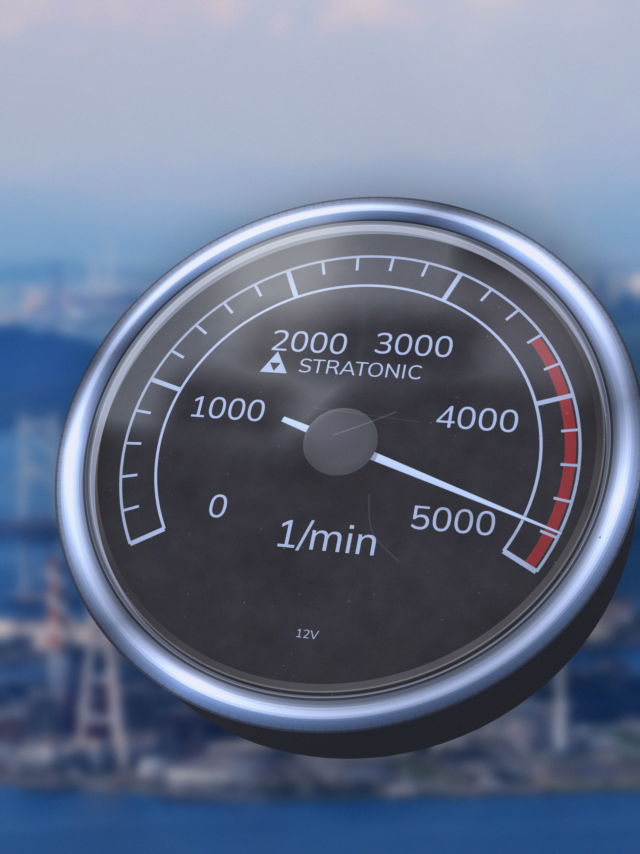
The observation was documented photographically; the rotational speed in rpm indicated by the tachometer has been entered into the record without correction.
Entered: 4800 rpm
